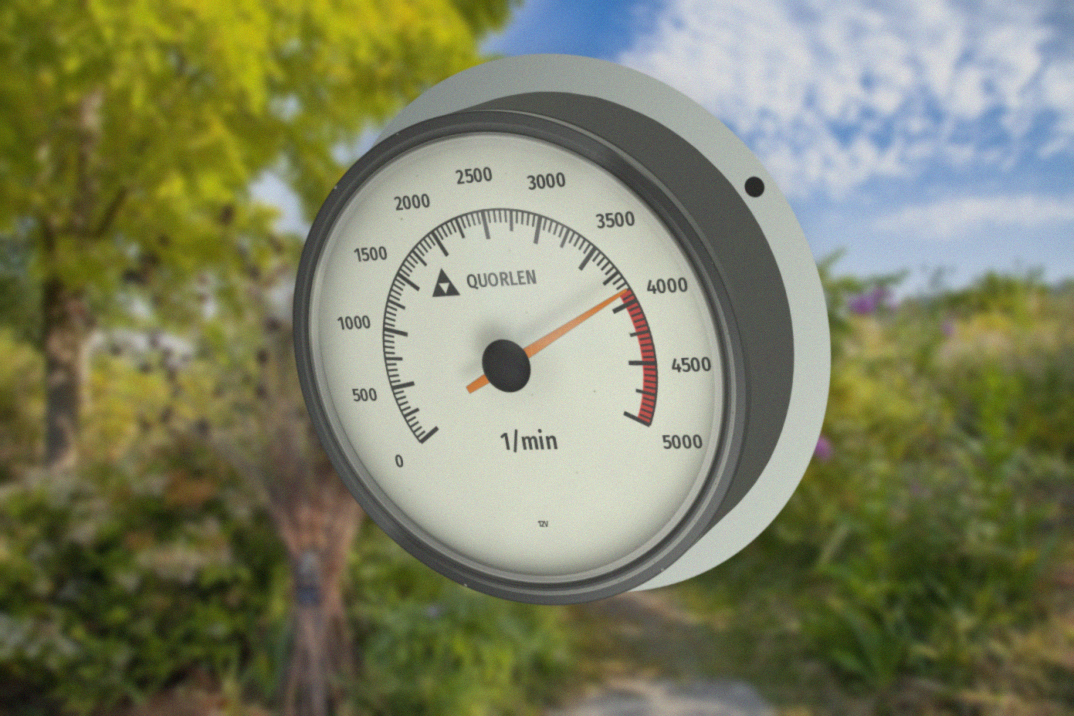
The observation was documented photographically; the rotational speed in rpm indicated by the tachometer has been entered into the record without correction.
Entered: 3900 rpm
